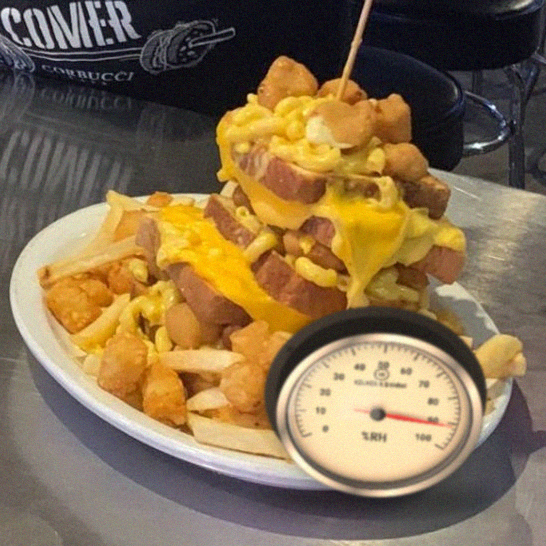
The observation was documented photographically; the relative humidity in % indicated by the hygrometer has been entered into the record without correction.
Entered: 90 %
